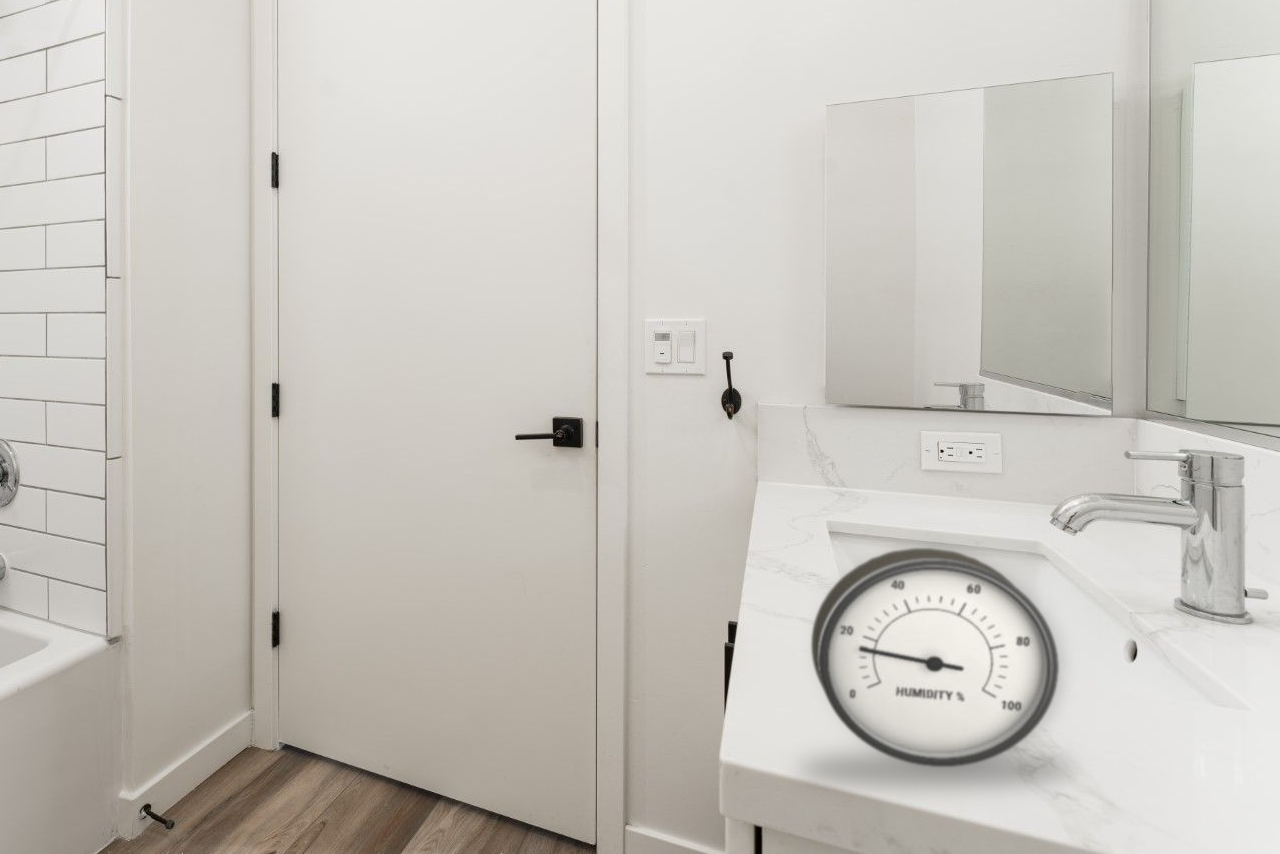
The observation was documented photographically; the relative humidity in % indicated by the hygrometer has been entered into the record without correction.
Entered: 16 %
